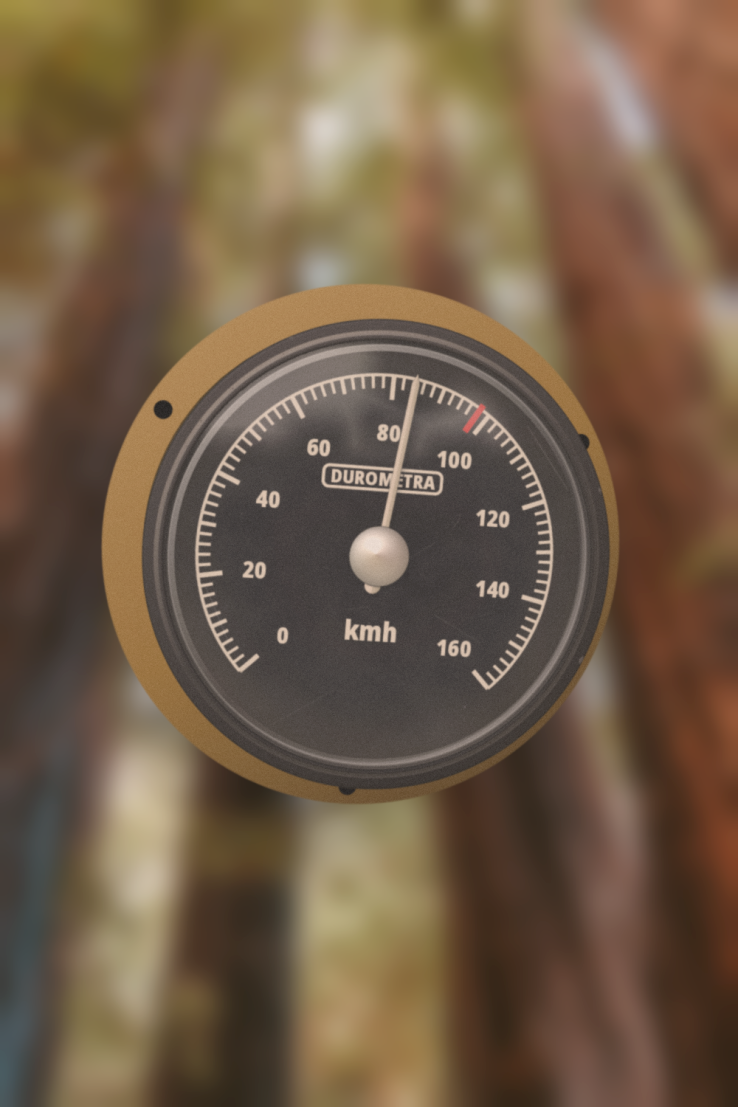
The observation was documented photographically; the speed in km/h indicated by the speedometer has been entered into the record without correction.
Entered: 84 km/h
